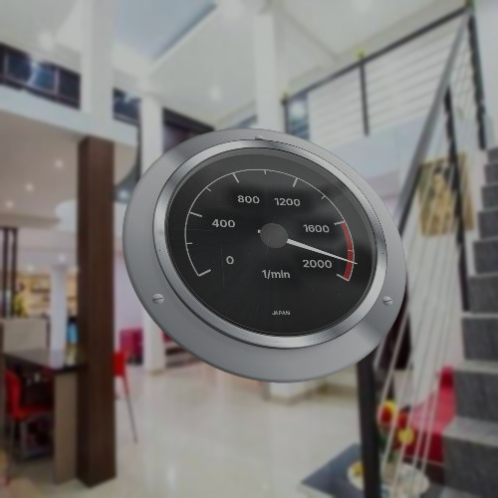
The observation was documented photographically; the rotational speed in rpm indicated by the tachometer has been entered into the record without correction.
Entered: 1900 rpm
